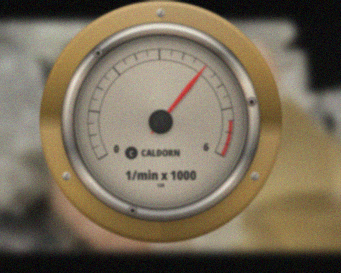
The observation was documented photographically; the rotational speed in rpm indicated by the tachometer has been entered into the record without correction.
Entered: 4000 rpm
